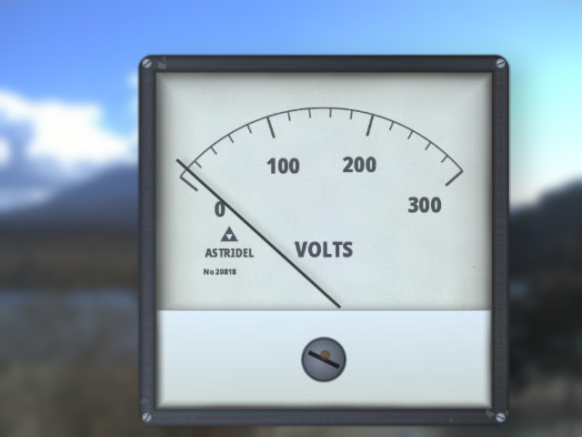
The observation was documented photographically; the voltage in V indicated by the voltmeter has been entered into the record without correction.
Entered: 10 V
